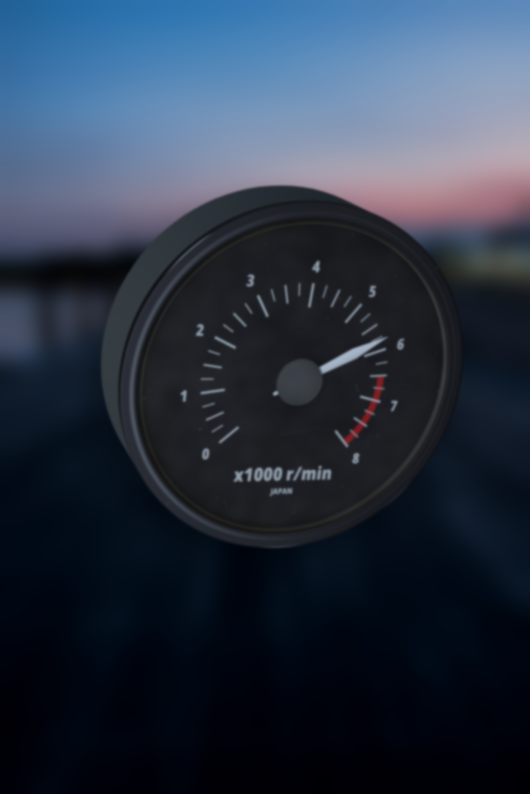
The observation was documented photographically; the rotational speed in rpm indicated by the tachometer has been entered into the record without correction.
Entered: 5750 rpm
